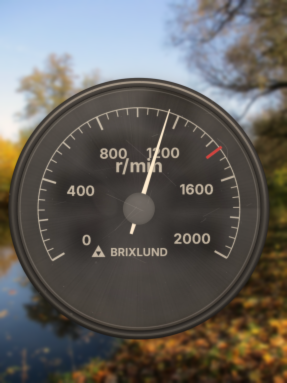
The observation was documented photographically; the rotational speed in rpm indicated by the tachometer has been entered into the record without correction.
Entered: 1150 rpm
